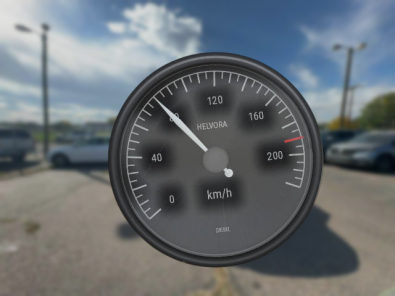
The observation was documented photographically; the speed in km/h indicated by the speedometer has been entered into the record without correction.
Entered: 80 km/h
